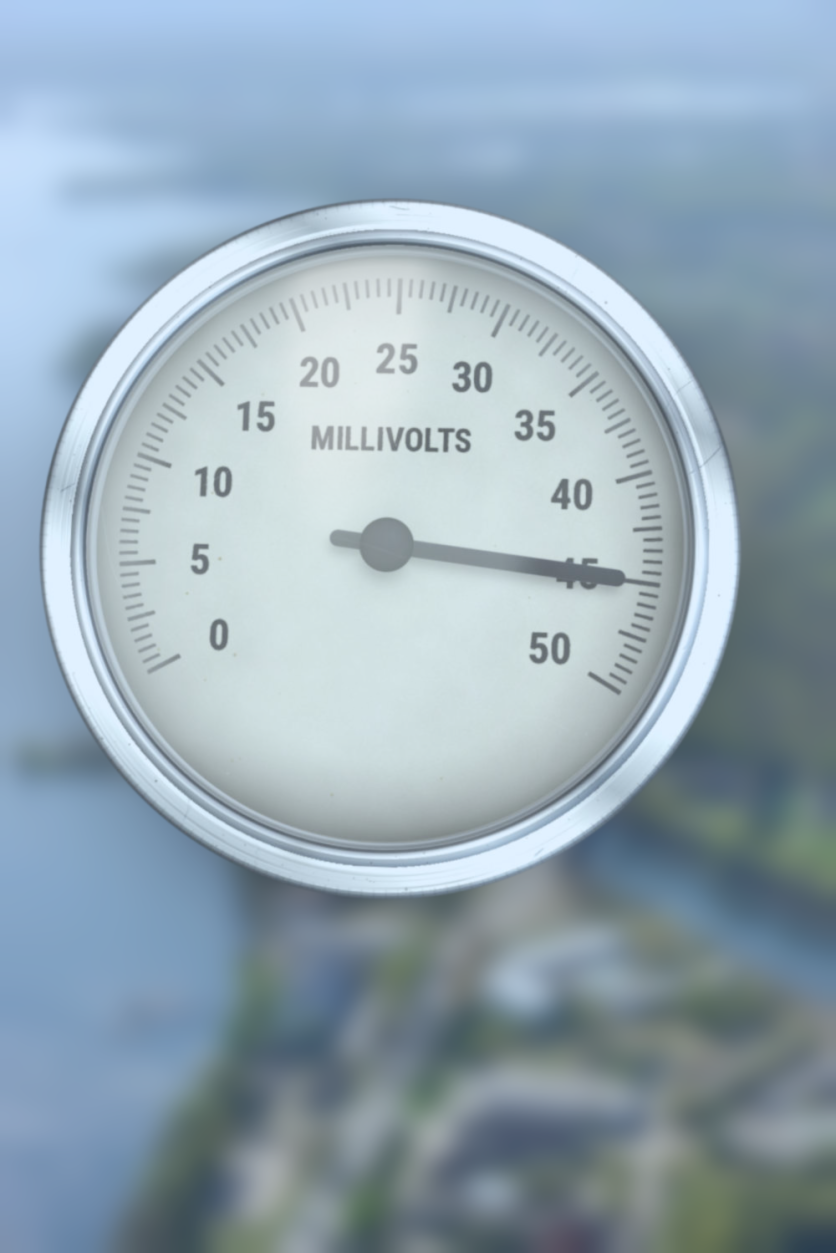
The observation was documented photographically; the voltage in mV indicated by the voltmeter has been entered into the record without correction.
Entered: 45 mV
